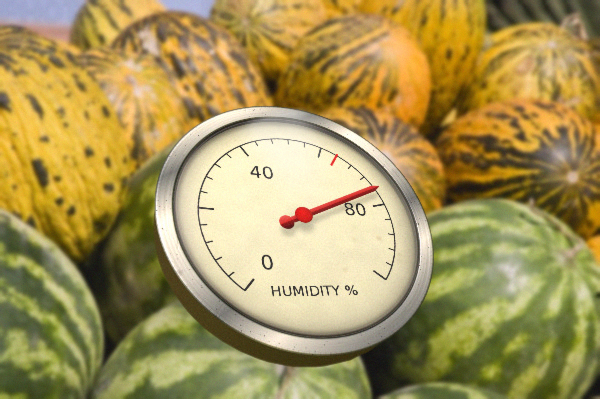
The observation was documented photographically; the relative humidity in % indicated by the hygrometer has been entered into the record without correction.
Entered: 76 %
